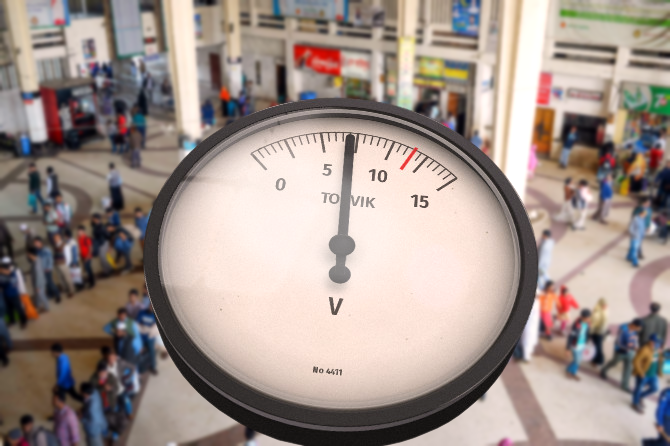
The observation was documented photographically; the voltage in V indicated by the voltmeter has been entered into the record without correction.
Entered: 7 V
